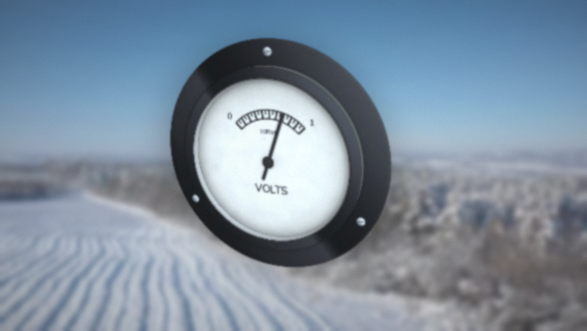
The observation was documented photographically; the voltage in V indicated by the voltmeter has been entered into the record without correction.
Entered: 0.7 V
